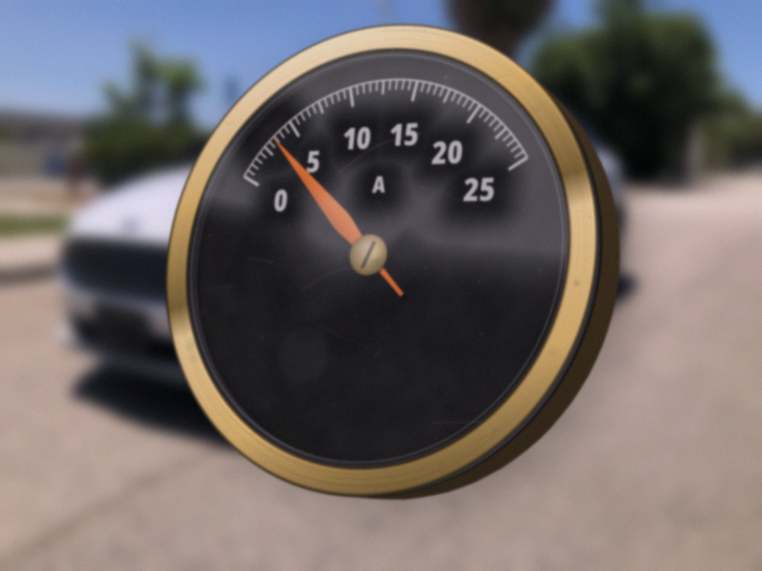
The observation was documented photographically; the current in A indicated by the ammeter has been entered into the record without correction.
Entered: 3.5 A
